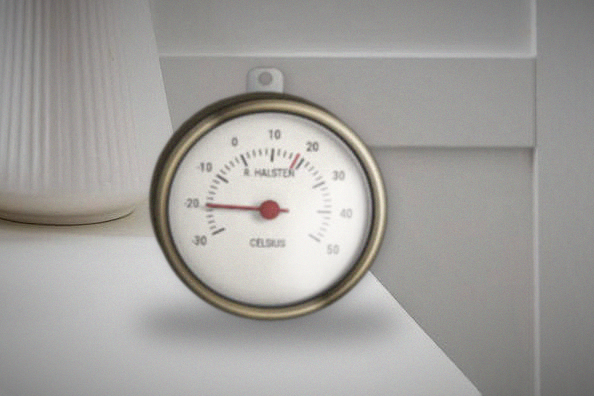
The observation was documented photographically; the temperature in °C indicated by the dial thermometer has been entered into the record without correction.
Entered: -20 °C
